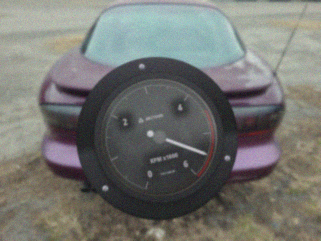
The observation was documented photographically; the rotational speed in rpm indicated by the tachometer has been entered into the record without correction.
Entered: 5500 rpm
